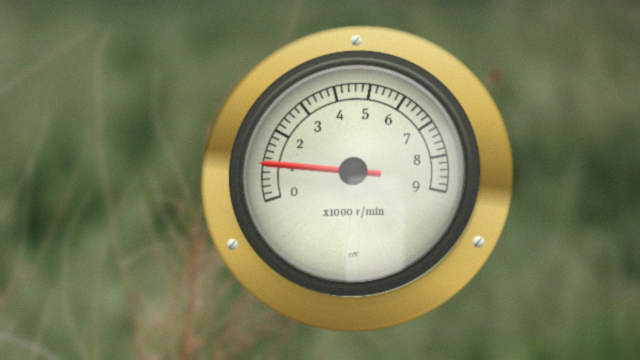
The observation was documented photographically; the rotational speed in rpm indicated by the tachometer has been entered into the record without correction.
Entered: 1000 rpm
